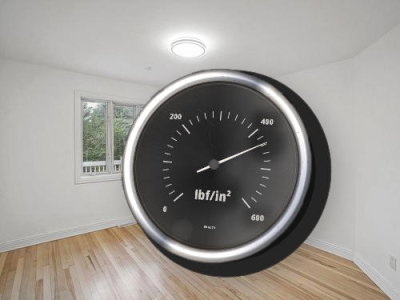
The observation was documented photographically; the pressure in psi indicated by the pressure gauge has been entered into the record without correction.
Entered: 440 psi
